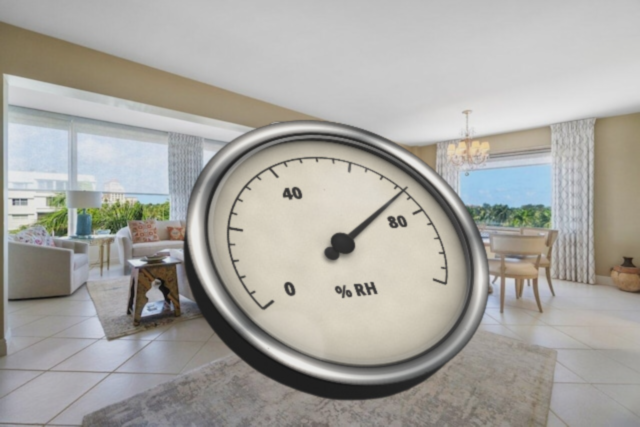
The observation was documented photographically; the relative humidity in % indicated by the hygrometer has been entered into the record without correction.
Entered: 74 %
